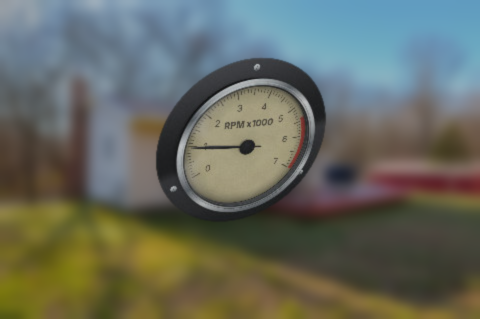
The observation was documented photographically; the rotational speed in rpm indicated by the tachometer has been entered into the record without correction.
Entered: 1000 rpm
